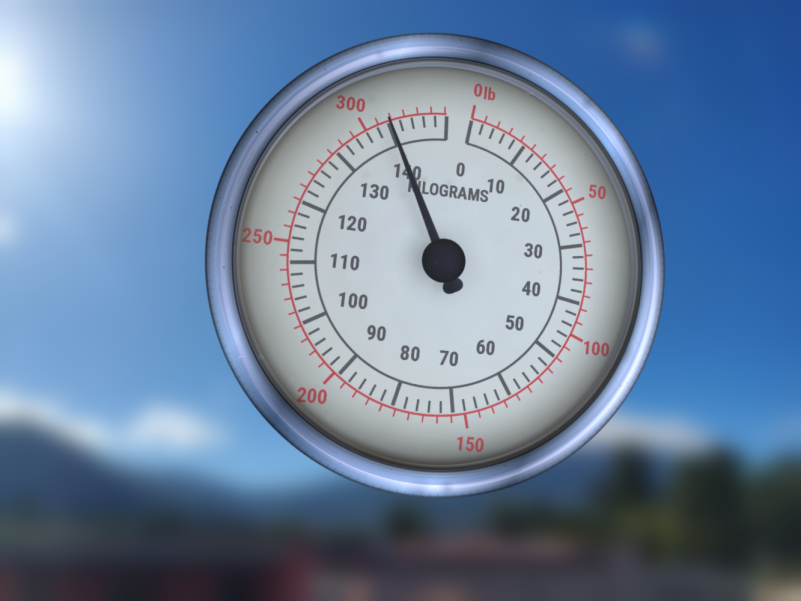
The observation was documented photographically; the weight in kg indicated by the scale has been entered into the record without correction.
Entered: 140 kg
